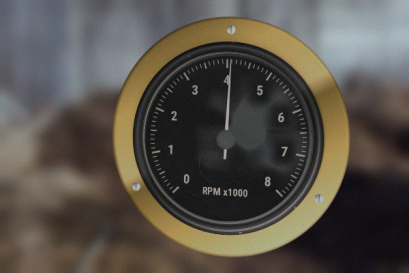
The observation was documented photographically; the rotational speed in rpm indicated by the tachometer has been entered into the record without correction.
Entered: 4100 rpm
